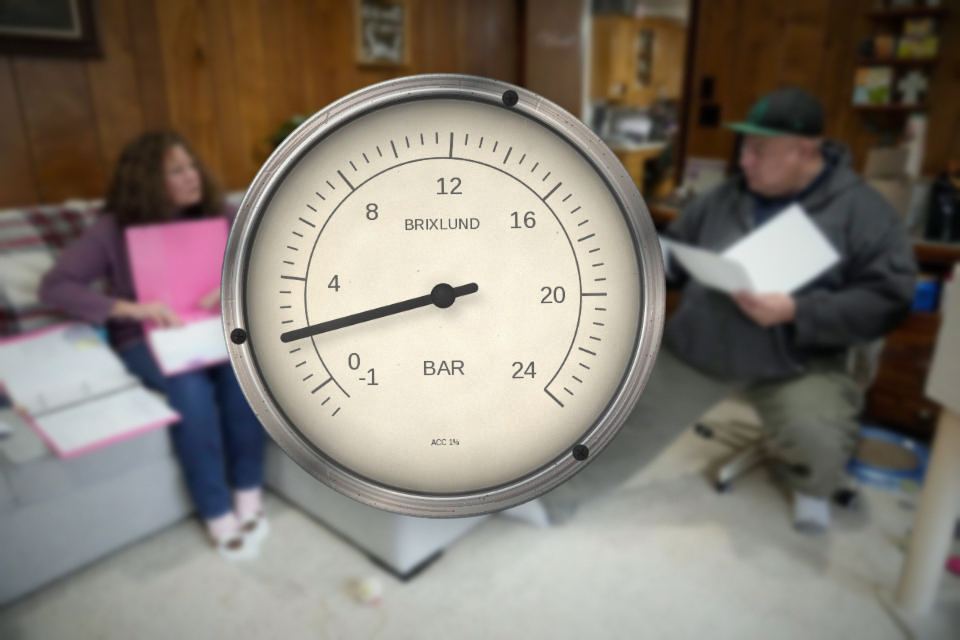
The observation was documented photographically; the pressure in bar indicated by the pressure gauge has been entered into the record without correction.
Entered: 2 bar
